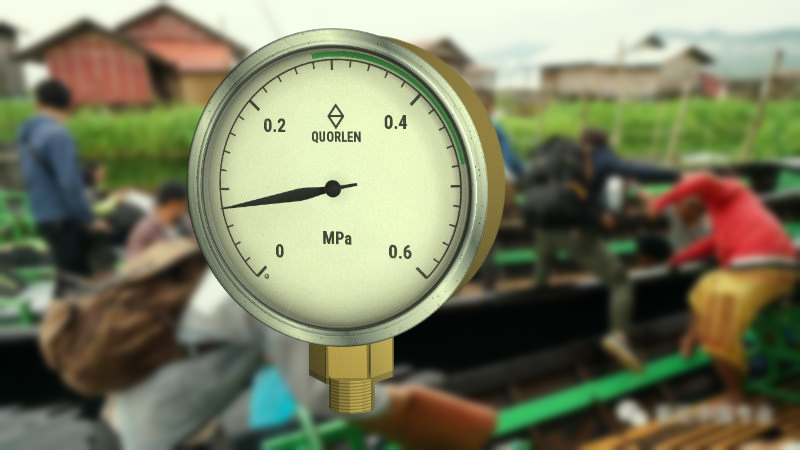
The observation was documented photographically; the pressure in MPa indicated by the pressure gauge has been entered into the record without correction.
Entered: 0.08 MPa
